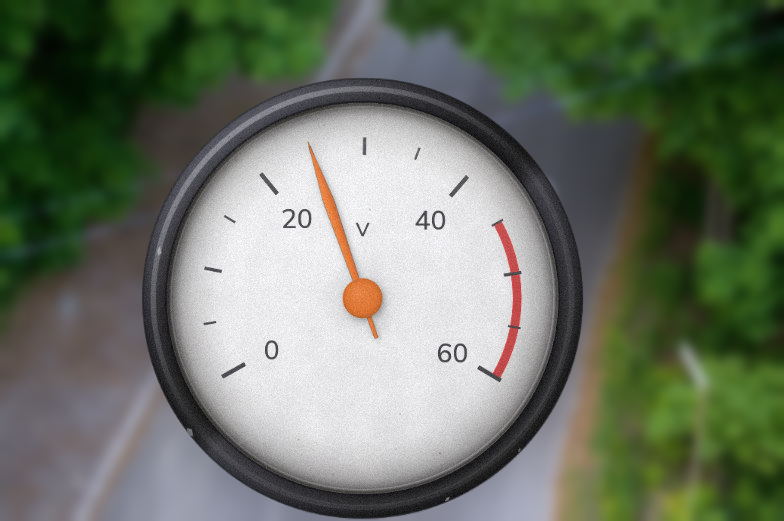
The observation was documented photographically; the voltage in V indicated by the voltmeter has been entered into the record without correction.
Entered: 25 V
